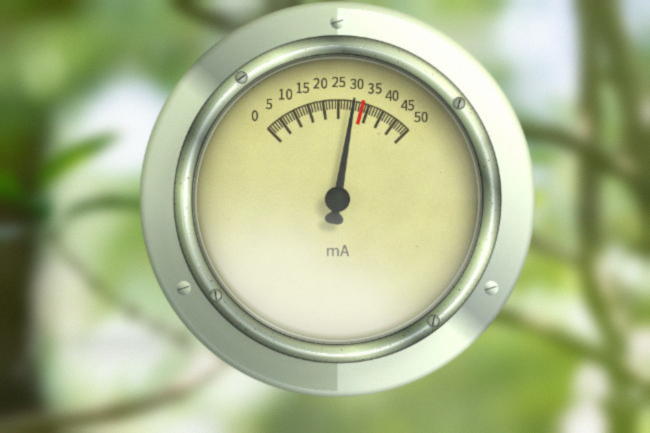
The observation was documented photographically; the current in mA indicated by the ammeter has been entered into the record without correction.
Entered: 30 mA
